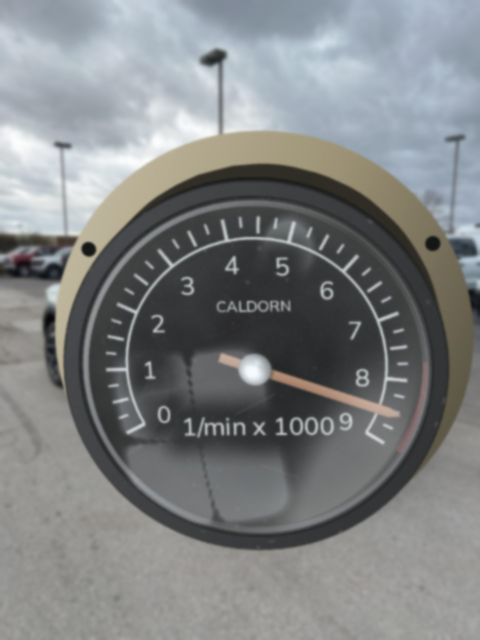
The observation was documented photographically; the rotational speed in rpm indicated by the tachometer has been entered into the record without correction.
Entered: 8500 rpm
